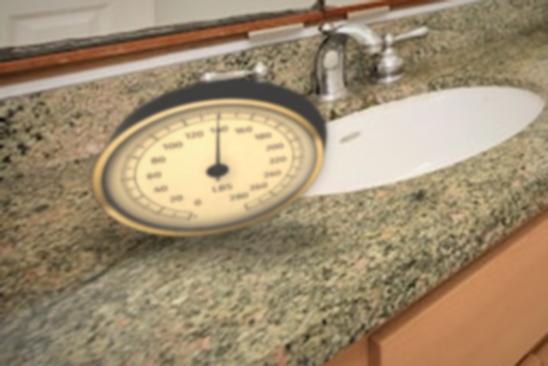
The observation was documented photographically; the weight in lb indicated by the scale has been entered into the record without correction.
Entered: 140 lb
